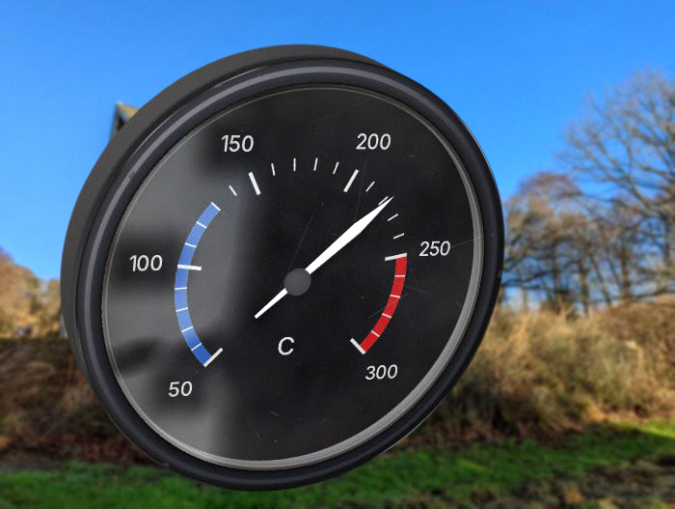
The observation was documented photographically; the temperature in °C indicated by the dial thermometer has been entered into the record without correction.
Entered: 220 °C
